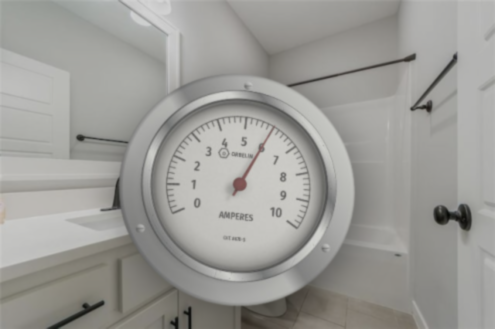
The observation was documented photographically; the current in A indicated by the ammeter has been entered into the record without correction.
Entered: 6 A
